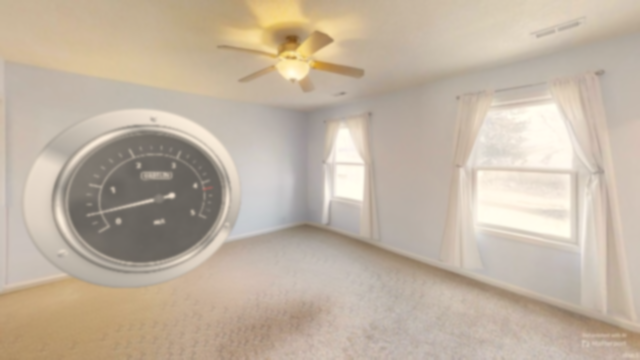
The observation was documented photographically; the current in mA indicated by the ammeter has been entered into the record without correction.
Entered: 0.4 mA
